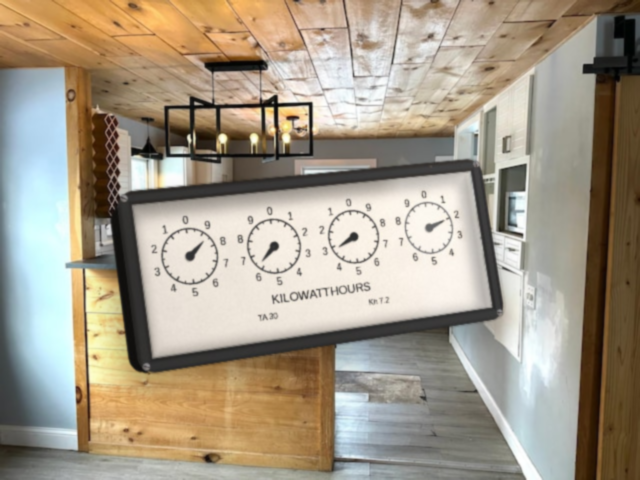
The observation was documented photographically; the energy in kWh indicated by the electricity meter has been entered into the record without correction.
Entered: 8632 kWh
